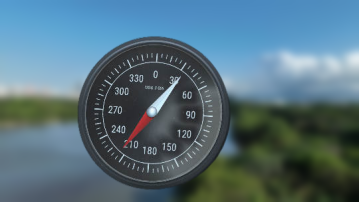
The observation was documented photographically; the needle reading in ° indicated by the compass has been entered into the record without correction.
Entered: 215 °
